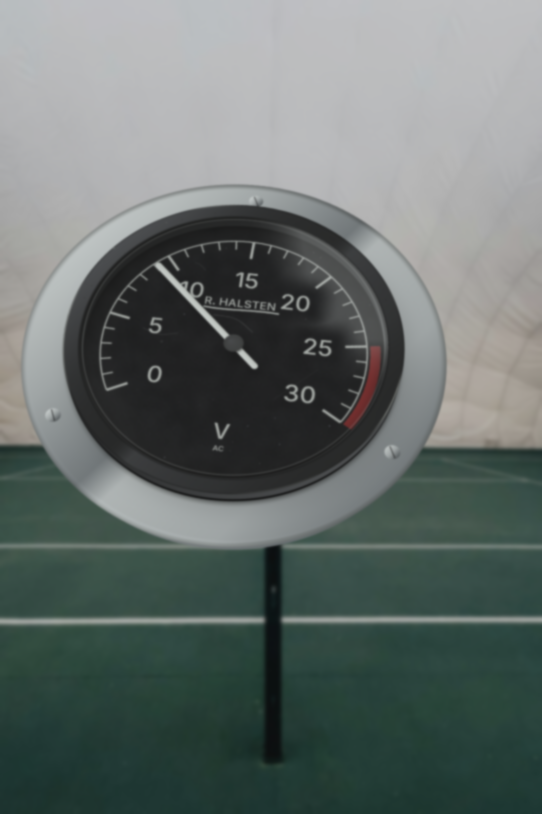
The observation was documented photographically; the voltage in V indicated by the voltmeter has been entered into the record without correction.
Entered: 9 V
